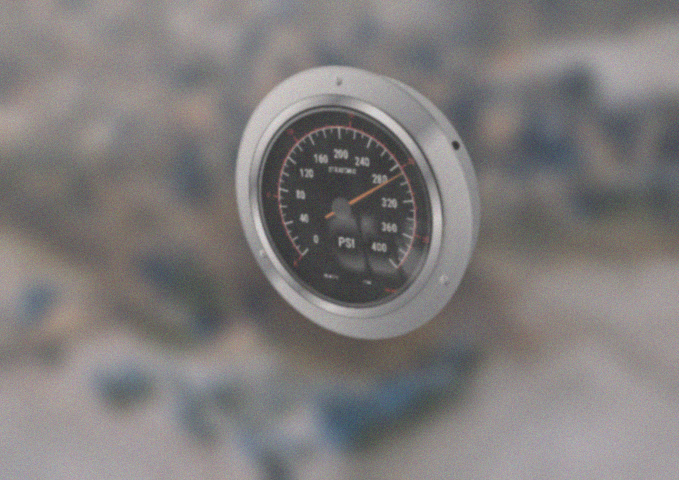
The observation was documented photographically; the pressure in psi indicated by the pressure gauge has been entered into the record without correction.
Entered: 290 psi
